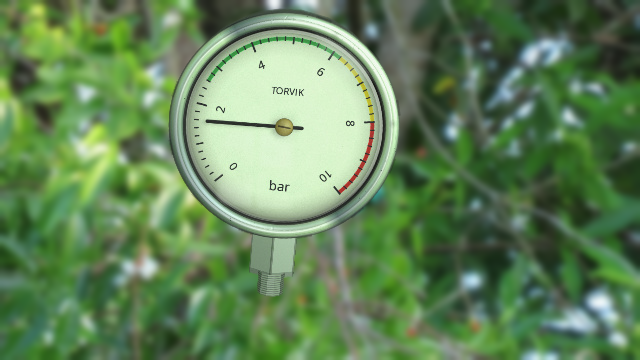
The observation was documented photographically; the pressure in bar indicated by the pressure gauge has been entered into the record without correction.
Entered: 1.6 bar
